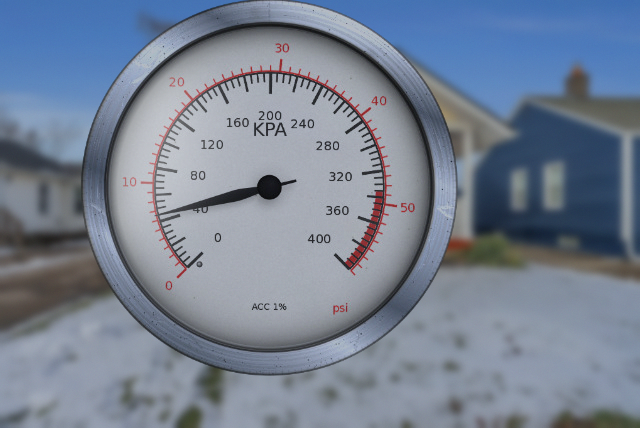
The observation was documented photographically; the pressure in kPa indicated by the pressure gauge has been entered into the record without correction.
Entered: 45 kPa
